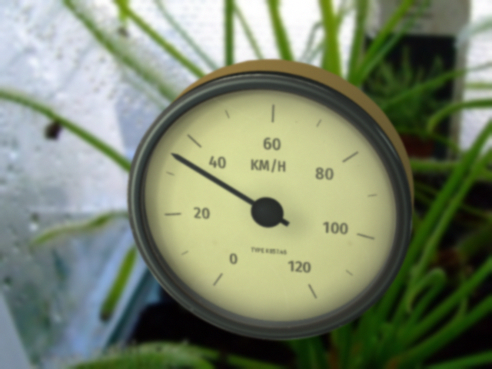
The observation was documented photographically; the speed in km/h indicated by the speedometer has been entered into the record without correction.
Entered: 35 km/h
